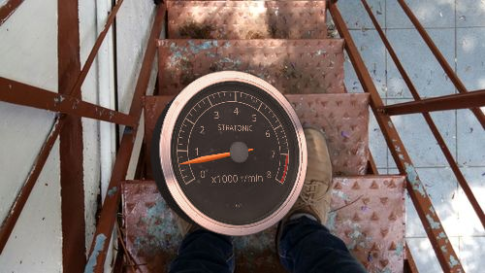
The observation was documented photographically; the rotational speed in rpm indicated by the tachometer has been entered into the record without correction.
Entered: 600 rpm
